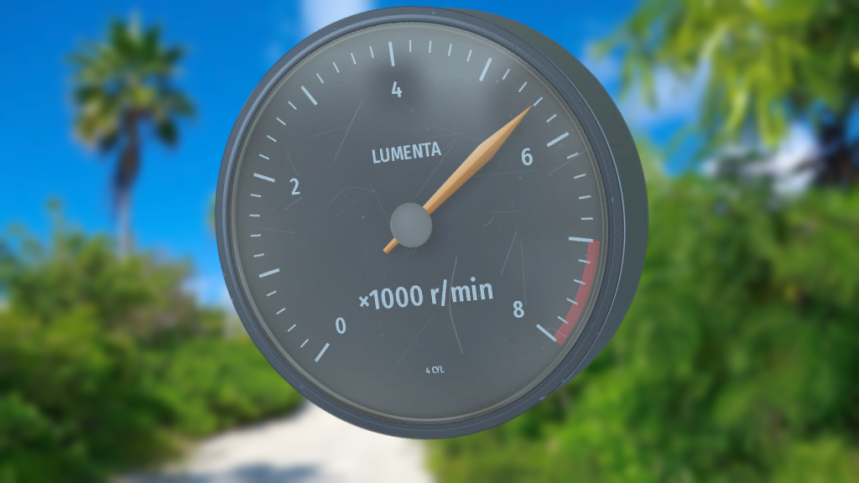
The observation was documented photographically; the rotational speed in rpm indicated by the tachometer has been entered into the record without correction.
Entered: 5600 rpm
